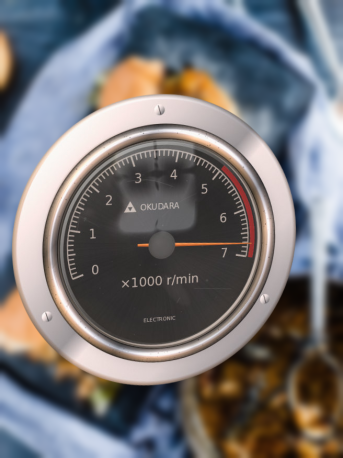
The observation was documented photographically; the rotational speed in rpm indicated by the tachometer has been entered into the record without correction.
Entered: 6700 rpm
